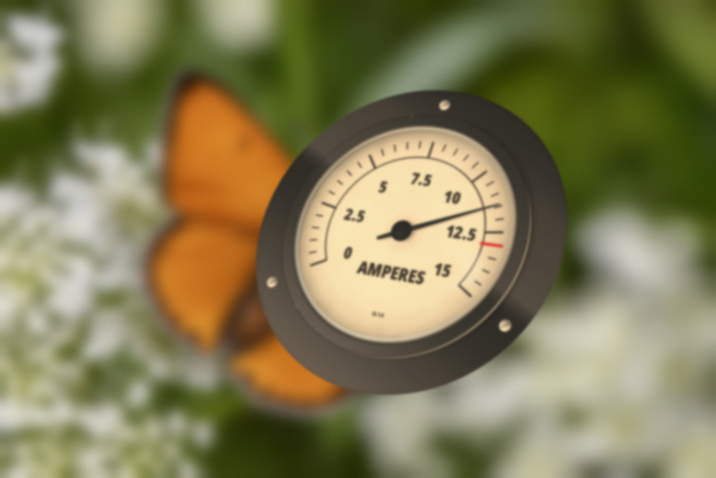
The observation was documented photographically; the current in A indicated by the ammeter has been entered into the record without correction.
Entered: 11.5 A
